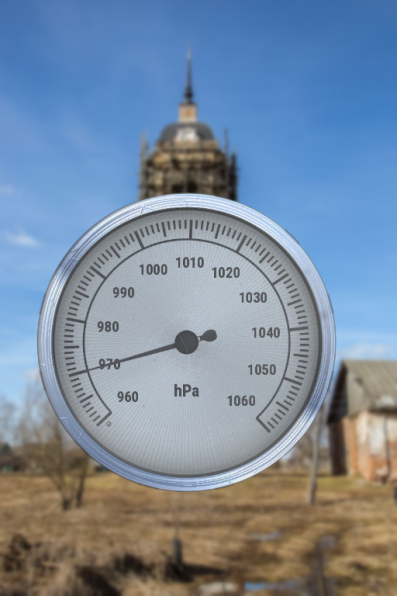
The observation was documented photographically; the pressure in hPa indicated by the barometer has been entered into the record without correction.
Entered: 970 hPa
